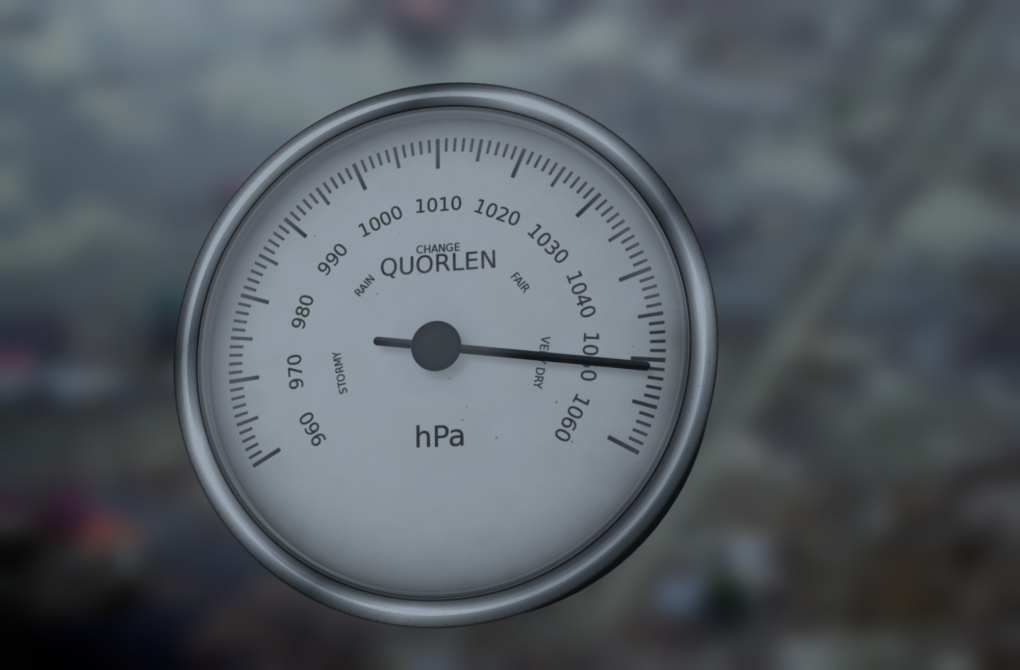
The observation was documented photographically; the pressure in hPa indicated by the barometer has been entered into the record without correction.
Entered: 1051 hPa
